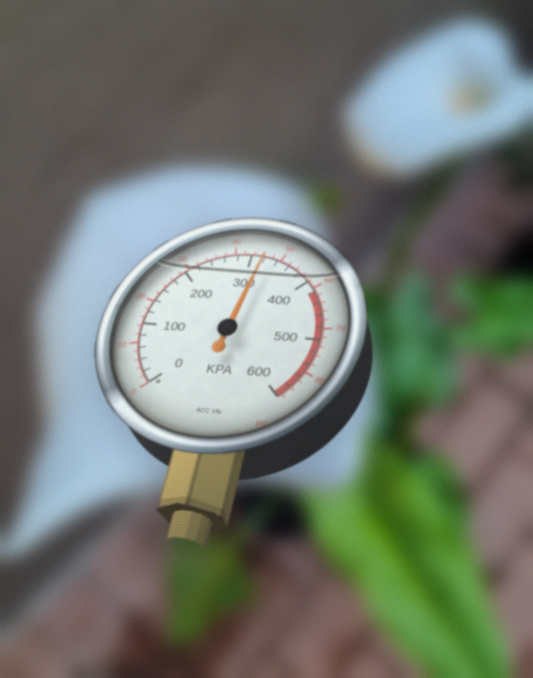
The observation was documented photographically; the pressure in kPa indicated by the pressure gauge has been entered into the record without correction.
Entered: 320 kPa
